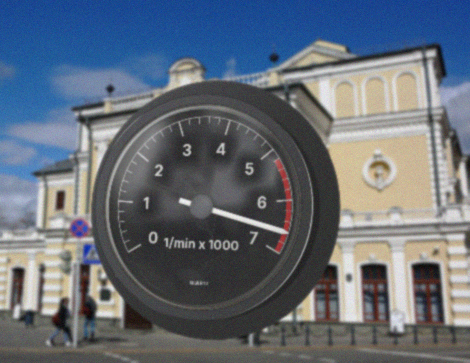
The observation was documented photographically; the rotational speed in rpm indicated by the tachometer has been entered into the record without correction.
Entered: 6600 rpm
